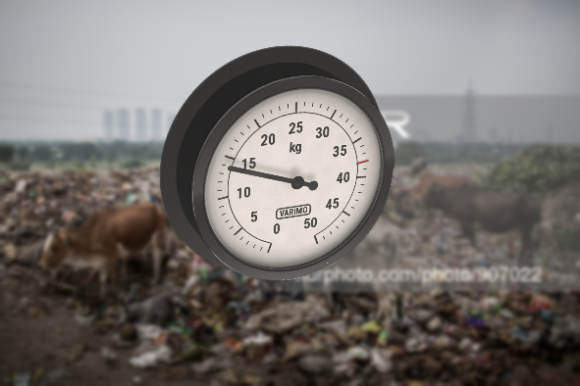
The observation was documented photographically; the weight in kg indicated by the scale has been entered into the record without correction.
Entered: 14 kg
